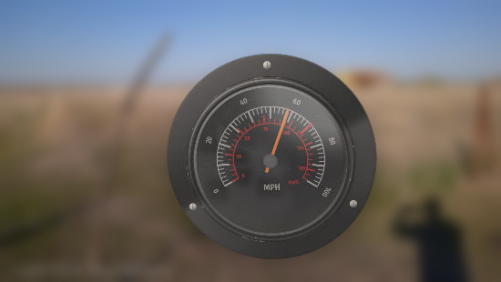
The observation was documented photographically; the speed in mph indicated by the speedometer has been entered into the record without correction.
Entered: 58 mph
